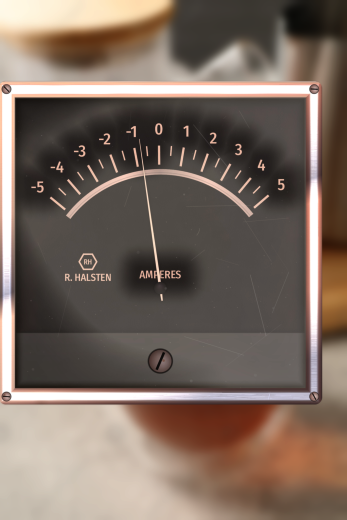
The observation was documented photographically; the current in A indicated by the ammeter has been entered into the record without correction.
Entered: -0.75 A
